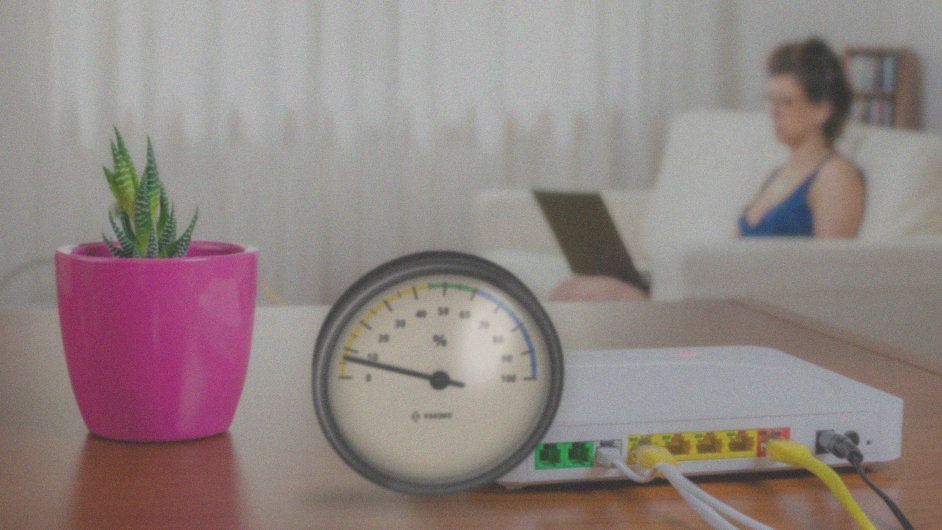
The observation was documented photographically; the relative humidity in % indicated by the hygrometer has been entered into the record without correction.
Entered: 7.5 %
